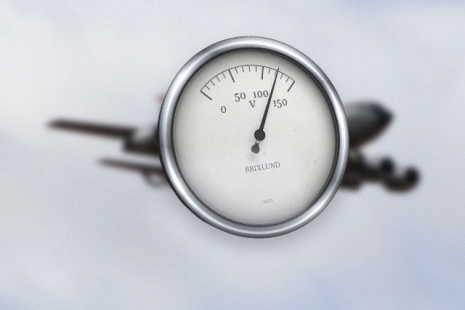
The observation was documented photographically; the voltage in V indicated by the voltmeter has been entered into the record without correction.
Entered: 120 V
